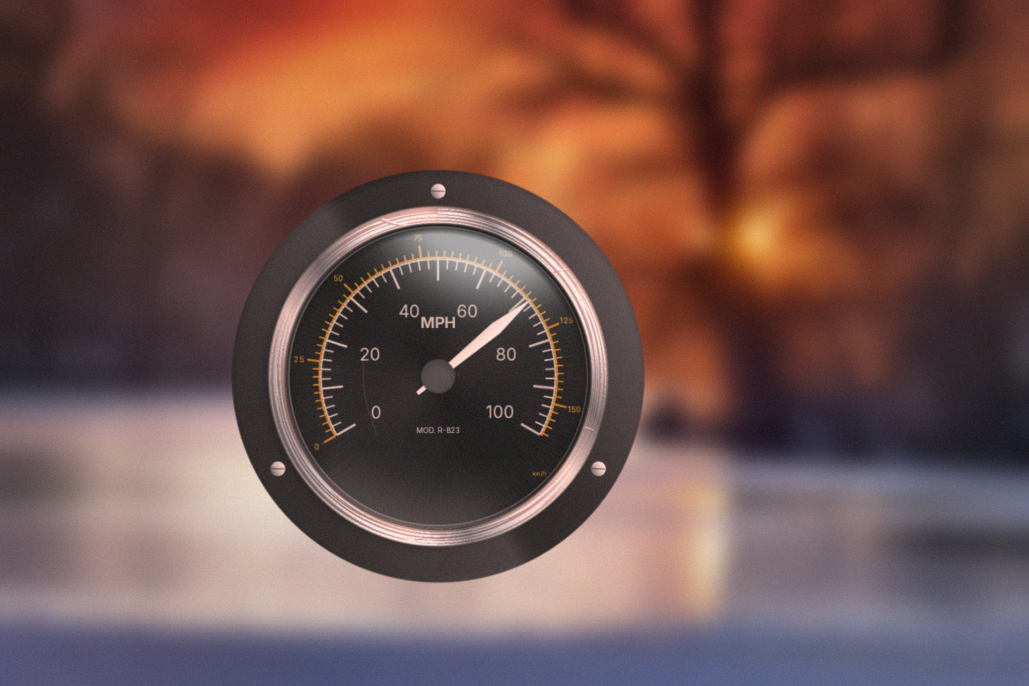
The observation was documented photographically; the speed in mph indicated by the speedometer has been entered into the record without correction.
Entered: 71 mph
